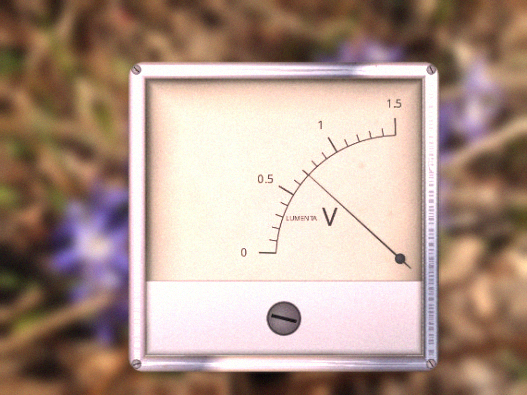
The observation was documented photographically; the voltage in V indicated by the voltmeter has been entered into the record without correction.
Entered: 0.7 V
